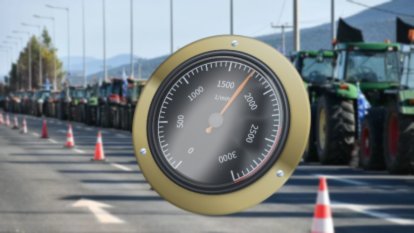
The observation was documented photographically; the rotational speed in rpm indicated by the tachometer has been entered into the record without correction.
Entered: 1750 rpm
